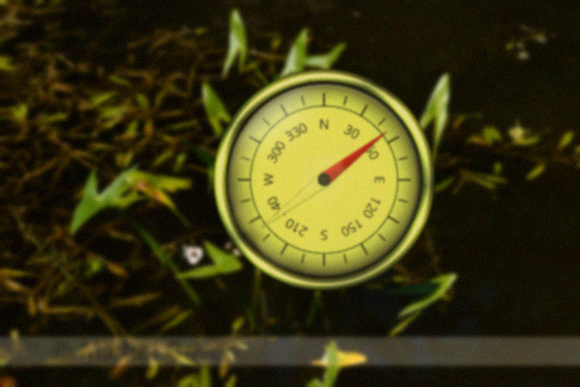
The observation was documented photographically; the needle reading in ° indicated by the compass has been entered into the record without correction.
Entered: 52.5 °
